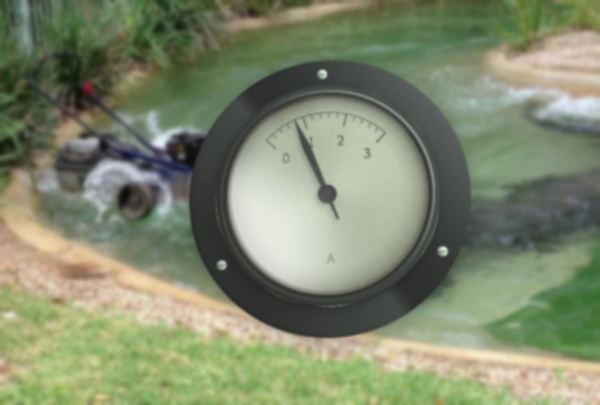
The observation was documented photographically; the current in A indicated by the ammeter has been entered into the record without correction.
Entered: 0.8 A
